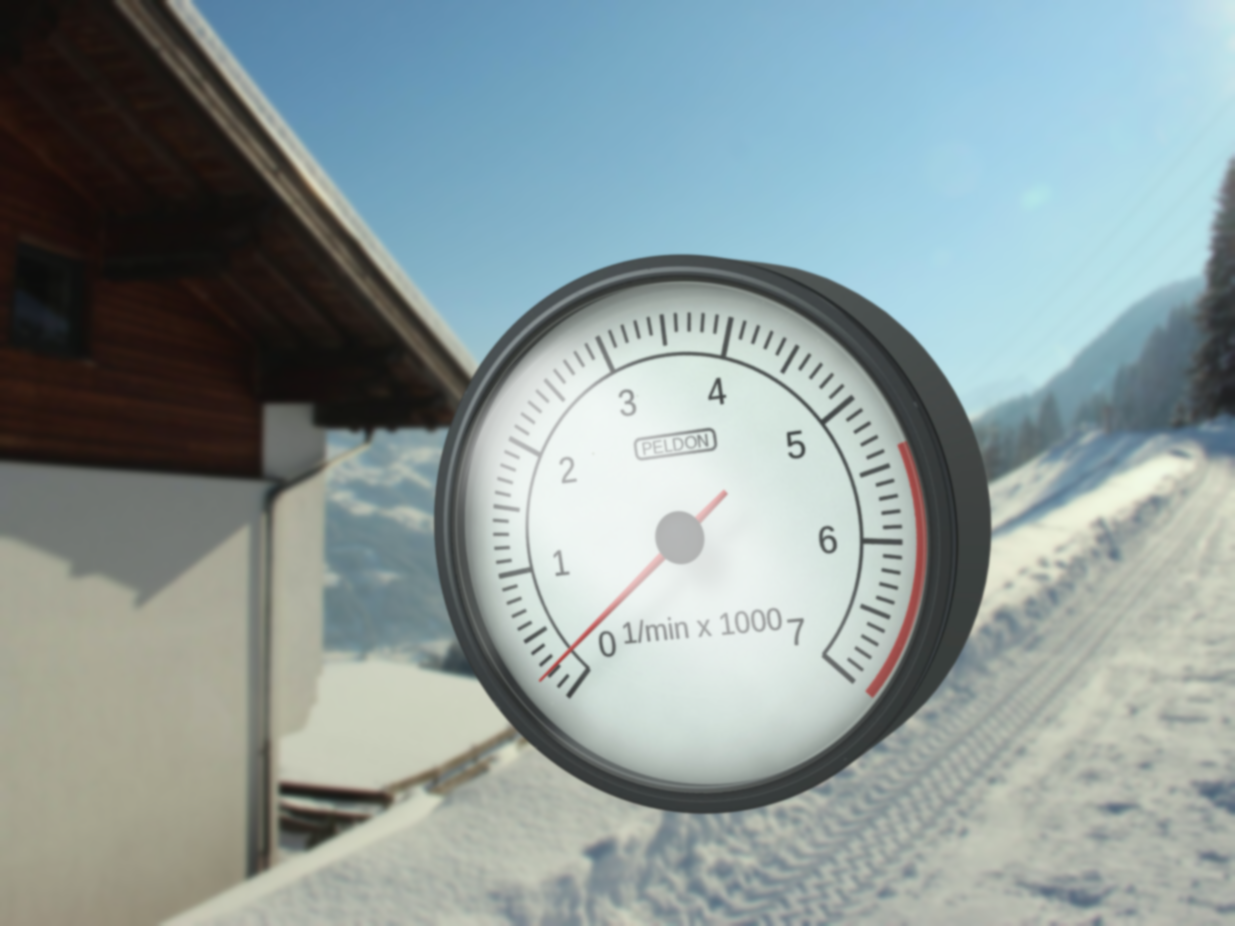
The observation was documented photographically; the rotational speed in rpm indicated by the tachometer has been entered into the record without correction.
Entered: 200 rpm
